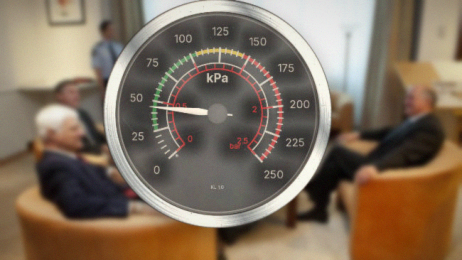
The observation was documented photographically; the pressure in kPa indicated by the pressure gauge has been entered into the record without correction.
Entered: 45 kPa
